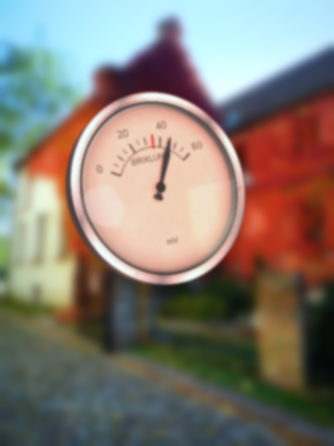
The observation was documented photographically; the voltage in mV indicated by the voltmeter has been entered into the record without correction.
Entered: 45 mV
